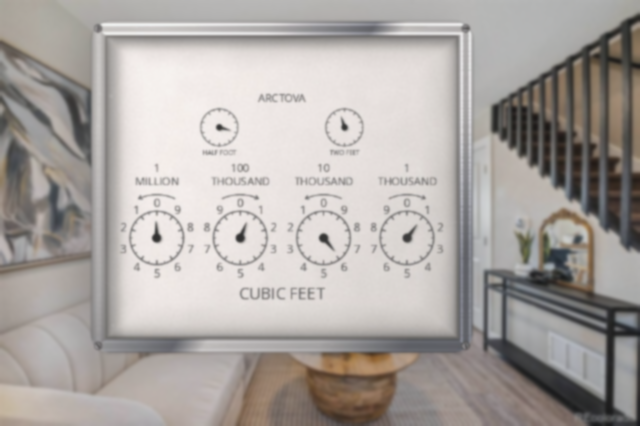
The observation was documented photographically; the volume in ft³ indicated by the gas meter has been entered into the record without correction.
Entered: 6100 ft³
